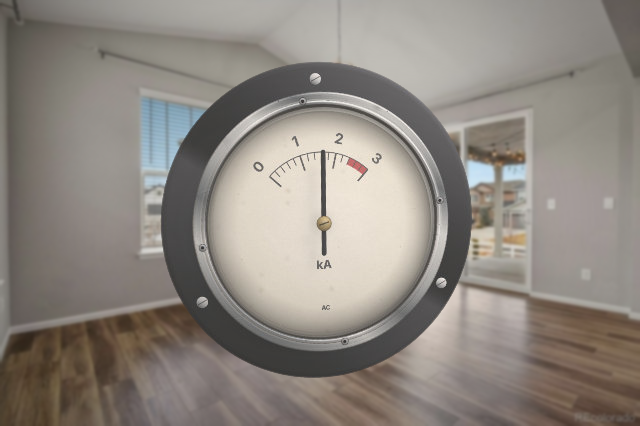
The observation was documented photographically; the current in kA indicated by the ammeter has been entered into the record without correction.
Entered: 1.6 kA
